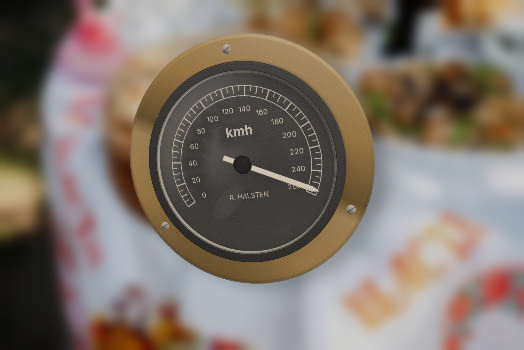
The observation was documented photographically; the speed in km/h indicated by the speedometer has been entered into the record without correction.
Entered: 255 km/h
